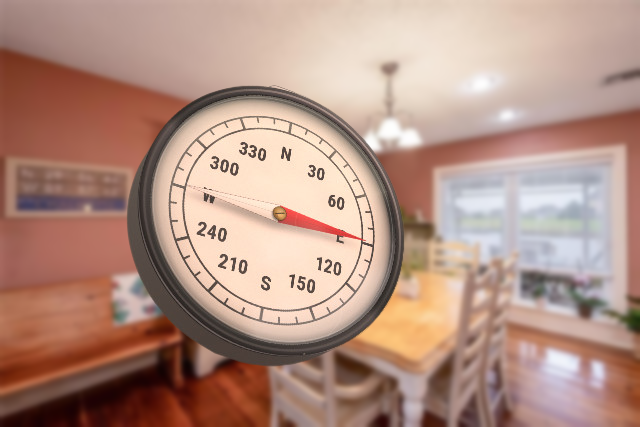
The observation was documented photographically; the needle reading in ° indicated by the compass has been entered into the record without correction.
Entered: 90 °
